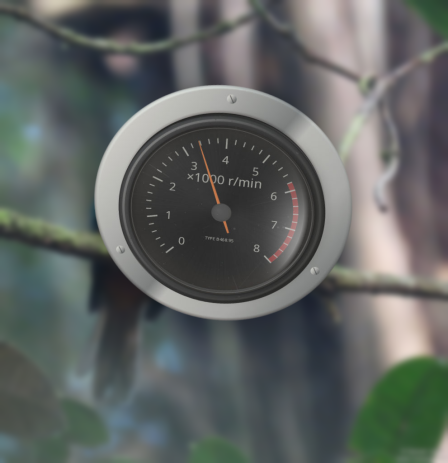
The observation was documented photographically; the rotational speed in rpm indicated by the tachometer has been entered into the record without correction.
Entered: 3400 rpm
